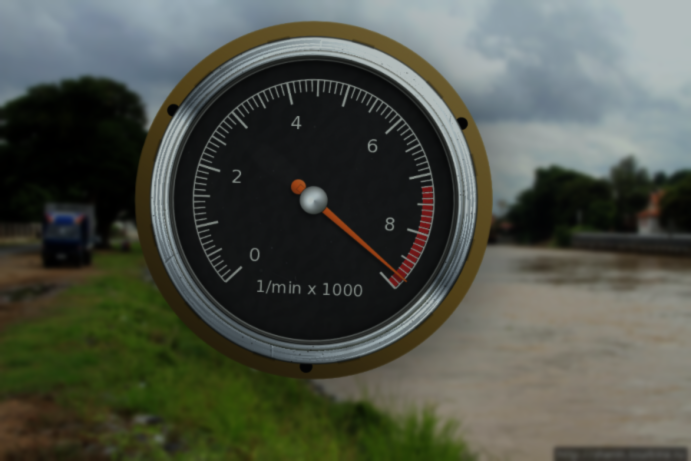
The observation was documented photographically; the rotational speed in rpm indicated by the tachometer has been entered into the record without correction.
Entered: 8800 rpm
